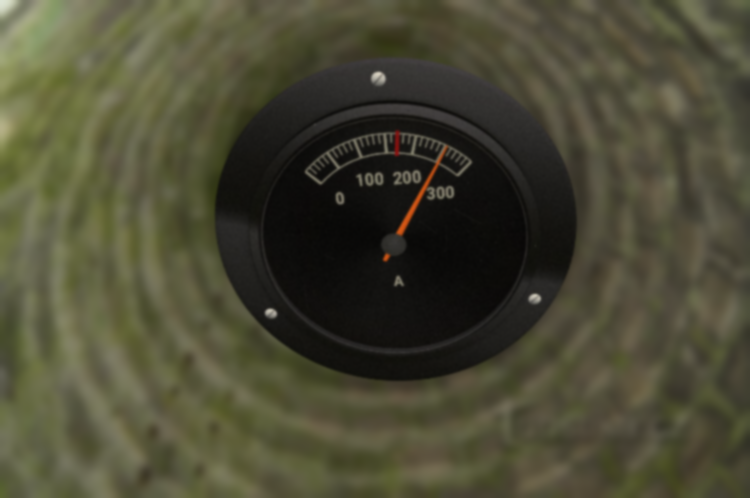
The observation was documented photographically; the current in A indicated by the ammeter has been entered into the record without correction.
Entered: 250 A
